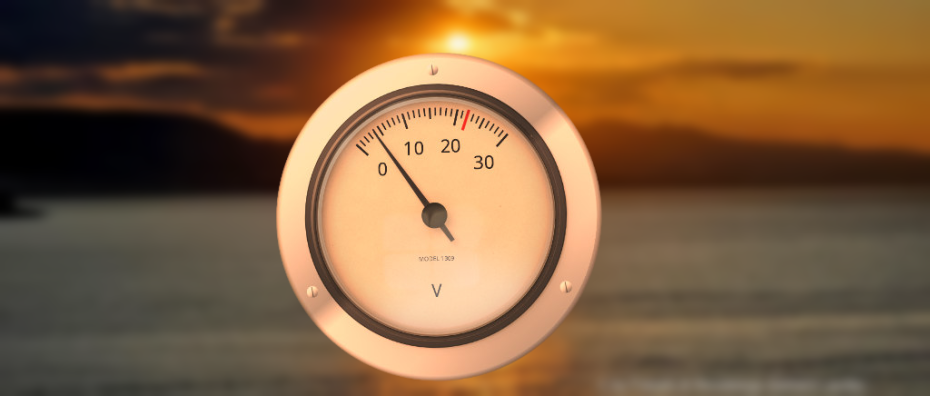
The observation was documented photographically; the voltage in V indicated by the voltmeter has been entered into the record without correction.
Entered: 4 V
